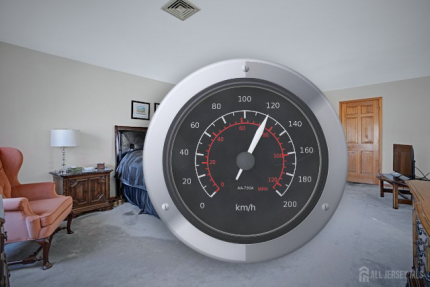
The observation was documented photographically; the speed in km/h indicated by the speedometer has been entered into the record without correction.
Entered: 120 km/h
